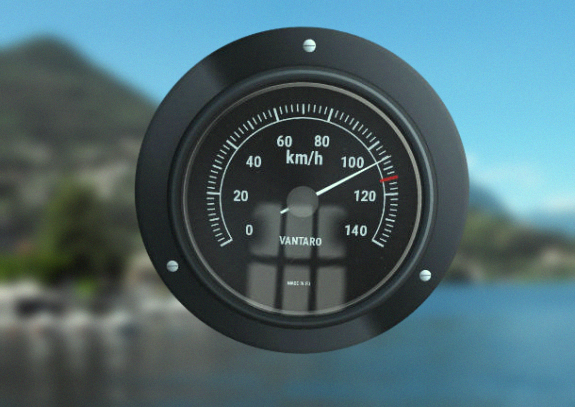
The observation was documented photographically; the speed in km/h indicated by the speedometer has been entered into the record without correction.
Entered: 106 km/h
